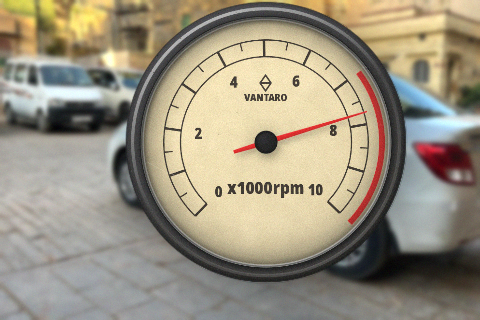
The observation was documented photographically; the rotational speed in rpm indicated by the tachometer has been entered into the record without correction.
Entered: 7750 rpm
